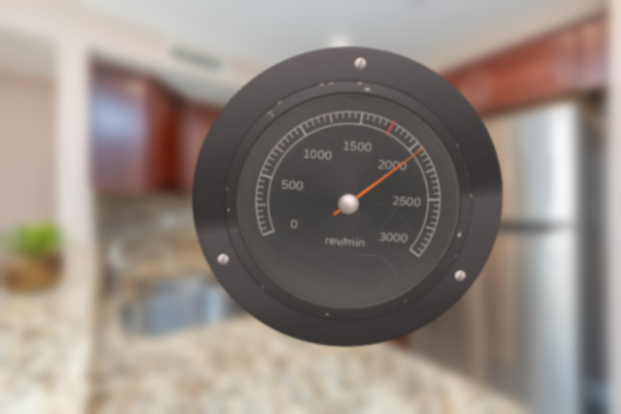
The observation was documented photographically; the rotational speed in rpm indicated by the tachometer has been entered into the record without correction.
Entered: 2050 rpm
